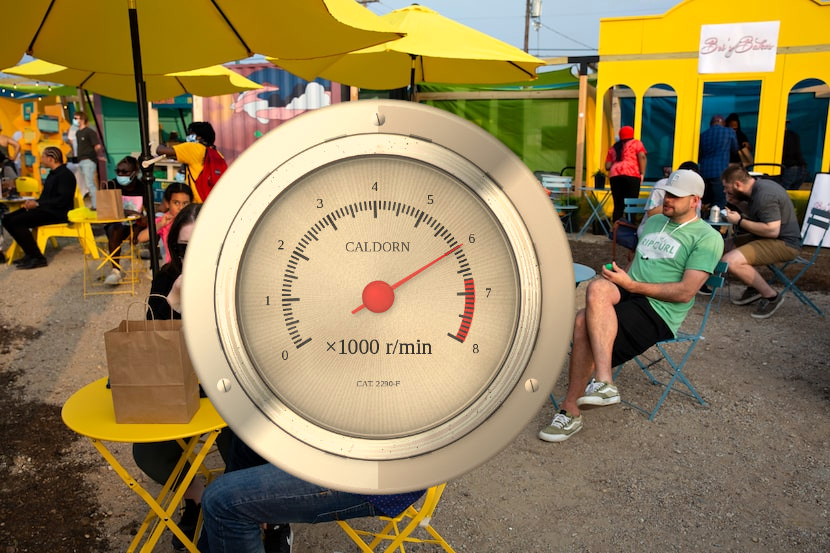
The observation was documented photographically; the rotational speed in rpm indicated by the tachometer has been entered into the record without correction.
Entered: 6000 rpm
